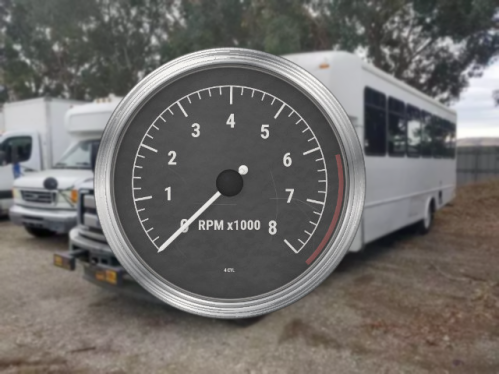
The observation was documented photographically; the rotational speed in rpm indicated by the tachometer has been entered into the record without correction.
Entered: 0 rpm
